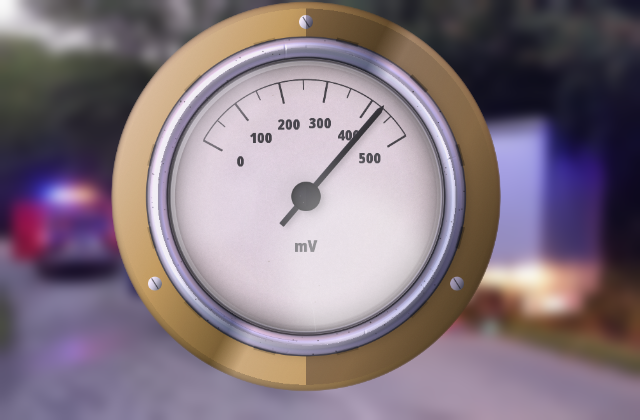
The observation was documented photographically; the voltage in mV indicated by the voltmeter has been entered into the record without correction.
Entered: 425 mV
